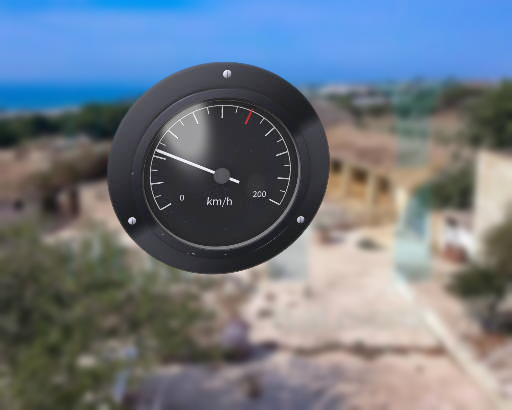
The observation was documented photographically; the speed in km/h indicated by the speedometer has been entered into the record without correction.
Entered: 45 km/h
